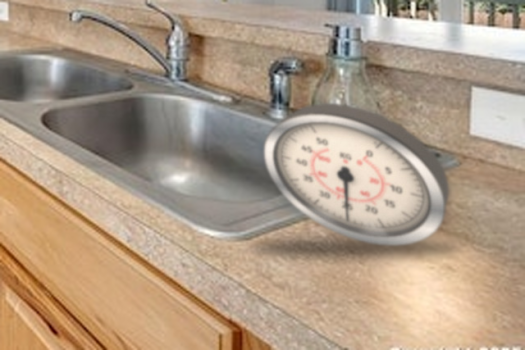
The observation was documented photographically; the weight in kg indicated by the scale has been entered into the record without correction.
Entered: 25 kg
